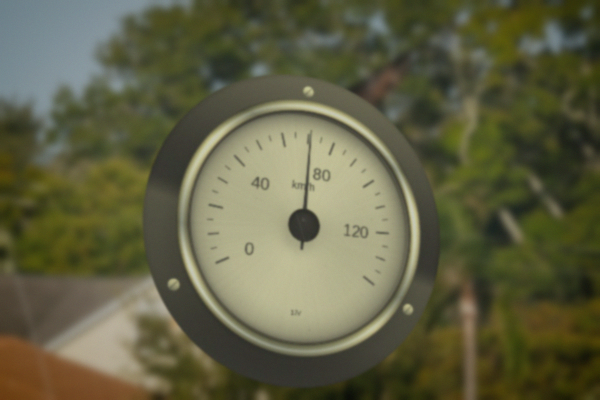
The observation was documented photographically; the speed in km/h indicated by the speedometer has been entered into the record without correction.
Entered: 70 km/h
